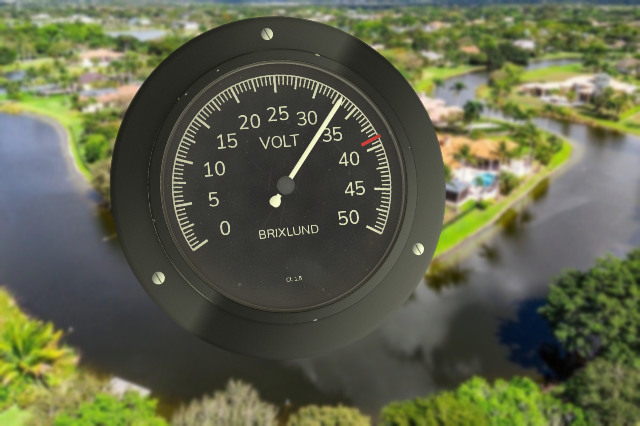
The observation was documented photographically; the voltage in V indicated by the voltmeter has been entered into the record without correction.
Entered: 33 V
